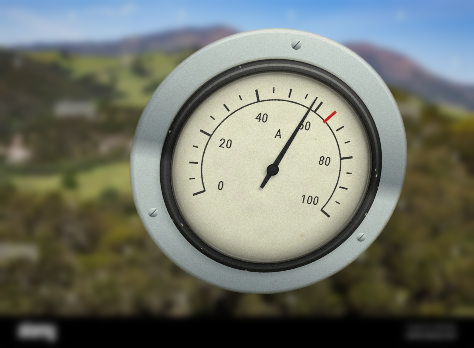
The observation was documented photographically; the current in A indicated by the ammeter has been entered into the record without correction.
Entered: 57.5 A
